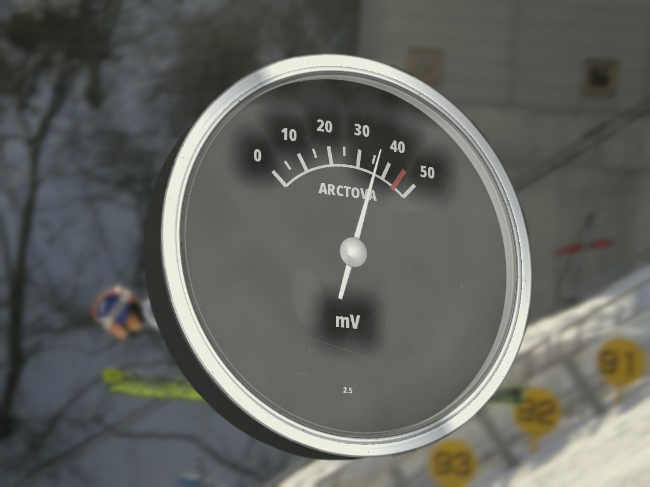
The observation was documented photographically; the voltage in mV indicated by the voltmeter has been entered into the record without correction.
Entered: 35 mV
